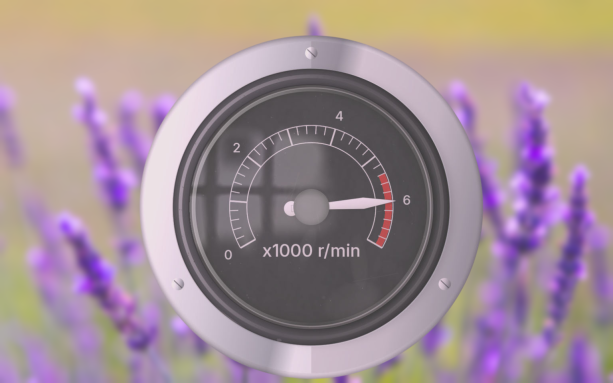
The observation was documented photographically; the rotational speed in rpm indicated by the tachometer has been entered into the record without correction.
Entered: 6000 rpm
